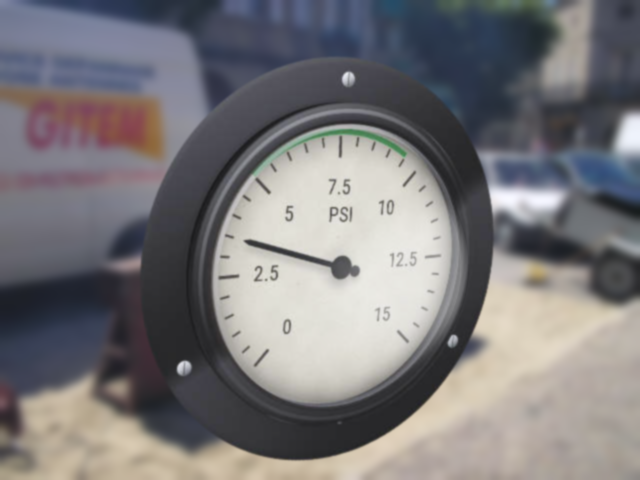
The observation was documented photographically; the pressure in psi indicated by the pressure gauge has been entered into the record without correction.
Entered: 3.5 psi
